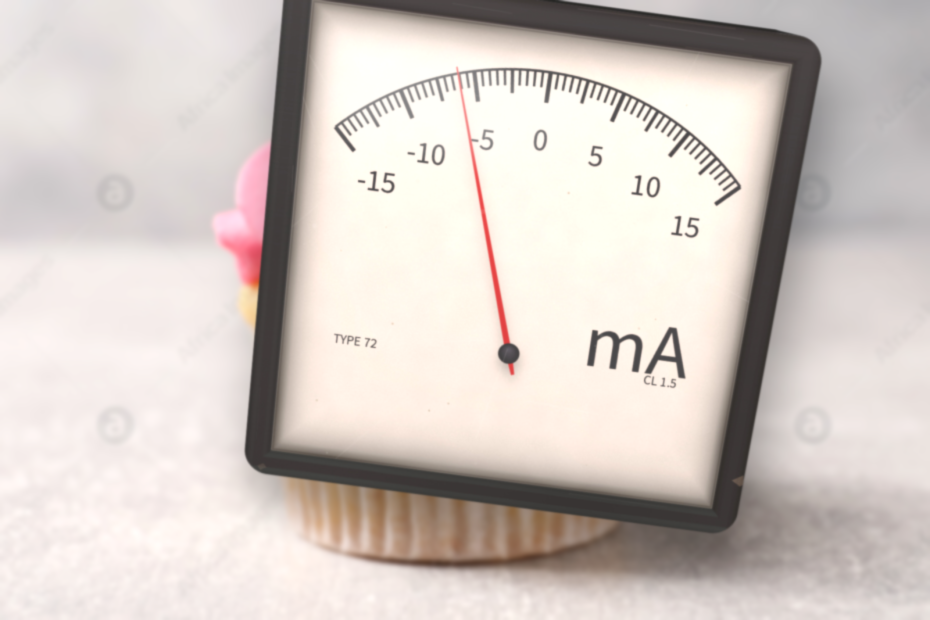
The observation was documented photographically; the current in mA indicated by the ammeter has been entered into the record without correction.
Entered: -6 mA
